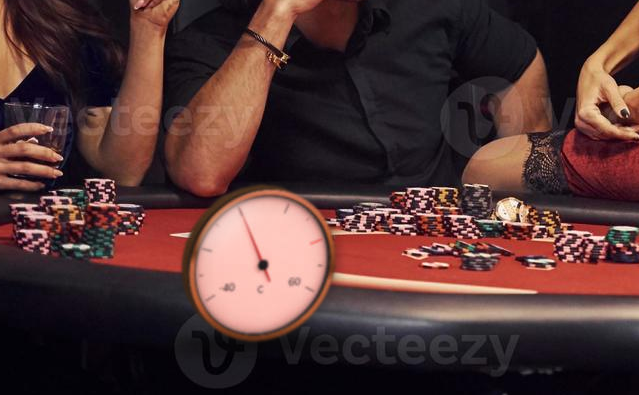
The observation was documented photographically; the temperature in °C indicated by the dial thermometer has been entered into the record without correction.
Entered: 0 °C
